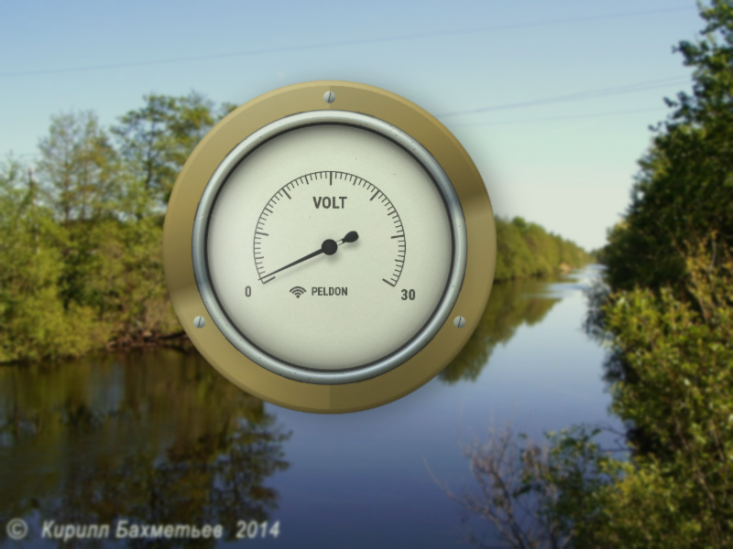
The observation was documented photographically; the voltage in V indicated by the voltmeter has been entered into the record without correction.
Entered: 0.5 V
